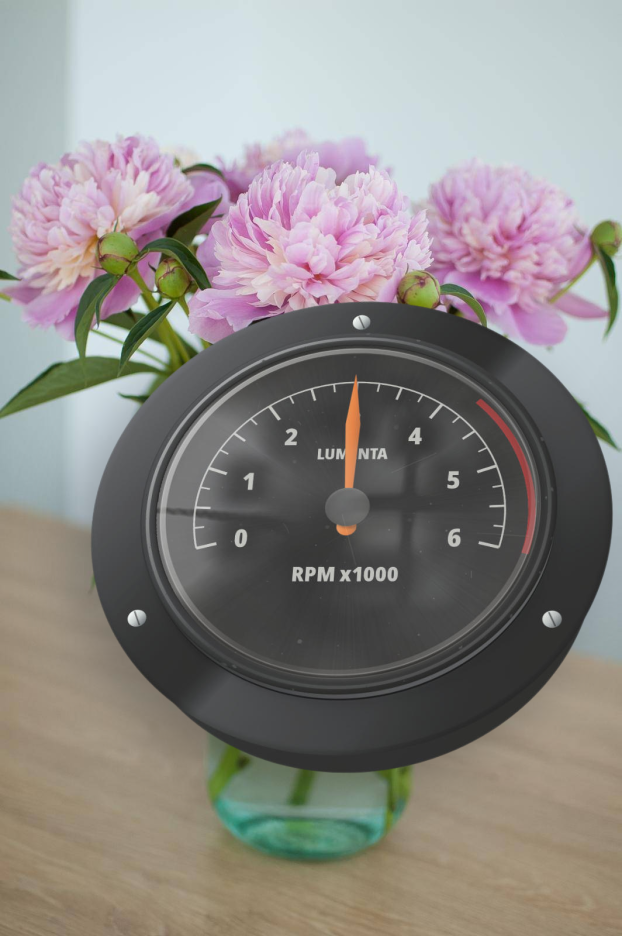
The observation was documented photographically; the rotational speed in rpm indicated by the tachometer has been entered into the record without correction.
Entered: 3000 rpm
